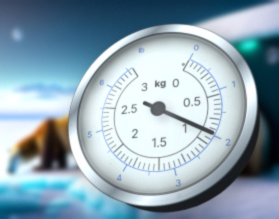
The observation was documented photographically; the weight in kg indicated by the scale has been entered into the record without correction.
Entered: 0.9 kg
